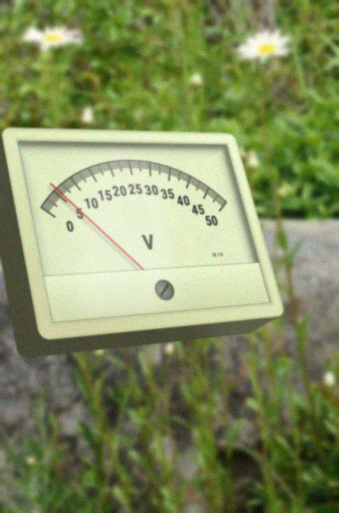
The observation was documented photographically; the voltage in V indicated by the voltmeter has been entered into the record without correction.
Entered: 5 V
